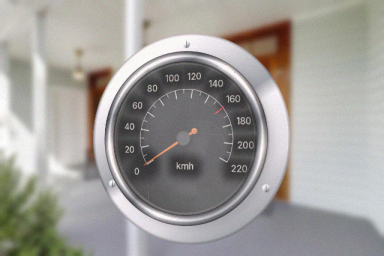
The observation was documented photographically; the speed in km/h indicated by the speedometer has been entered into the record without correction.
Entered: 0 km/h
